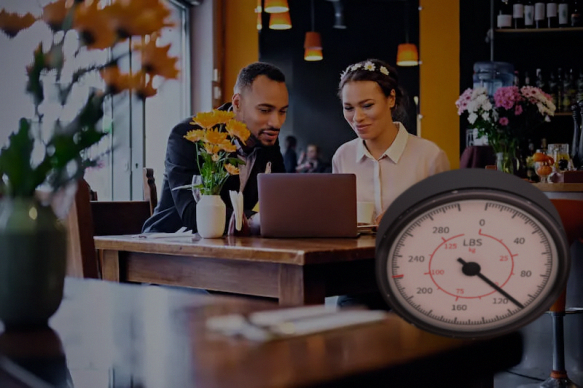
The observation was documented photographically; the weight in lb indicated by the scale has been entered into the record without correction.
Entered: 110 lb
